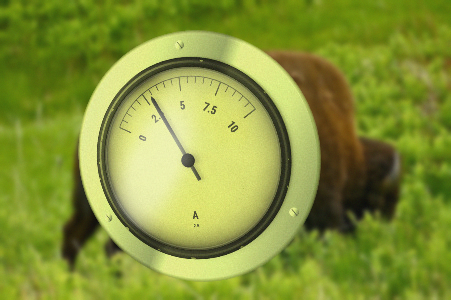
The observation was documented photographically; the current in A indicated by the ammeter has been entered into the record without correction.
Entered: 3 A
